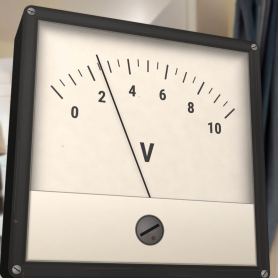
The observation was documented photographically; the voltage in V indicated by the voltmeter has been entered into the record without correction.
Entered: 2.5 V
